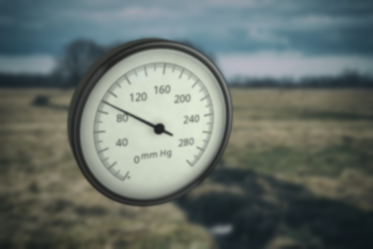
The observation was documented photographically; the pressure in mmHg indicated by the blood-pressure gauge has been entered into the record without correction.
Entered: 90 mmHg
